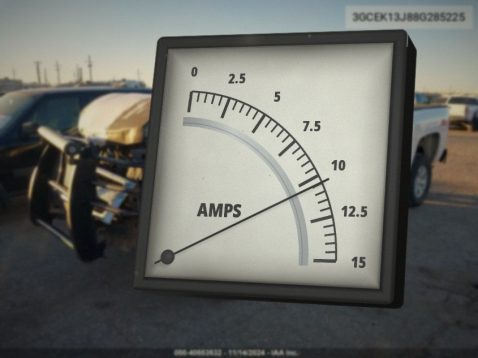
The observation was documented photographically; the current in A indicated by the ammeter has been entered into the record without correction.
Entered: 10.5 A
